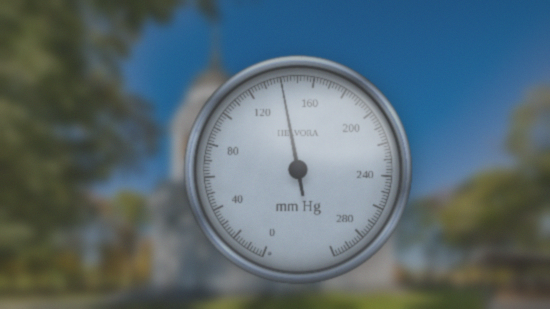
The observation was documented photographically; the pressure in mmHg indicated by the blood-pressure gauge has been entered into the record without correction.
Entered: 140 mmHg
